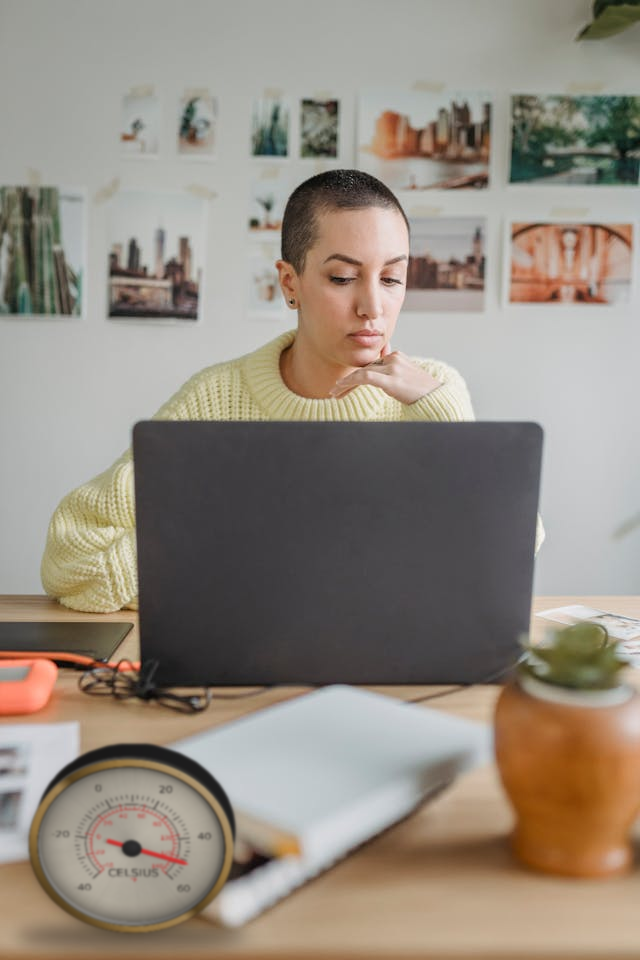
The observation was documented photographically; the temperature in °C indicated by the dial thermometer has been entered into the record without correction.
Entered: 50 °C
